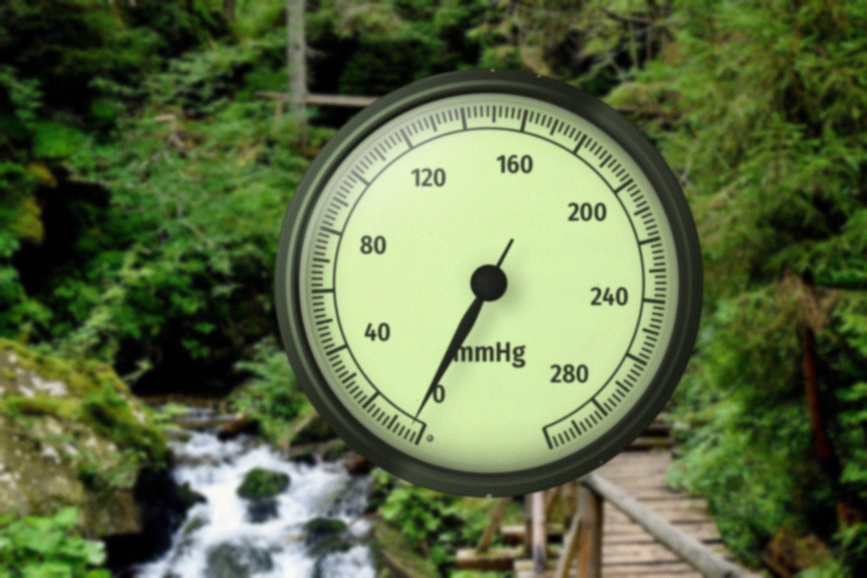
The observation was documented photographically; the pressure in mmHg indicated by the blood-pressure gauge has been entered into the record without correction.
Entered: 4 mmHg
